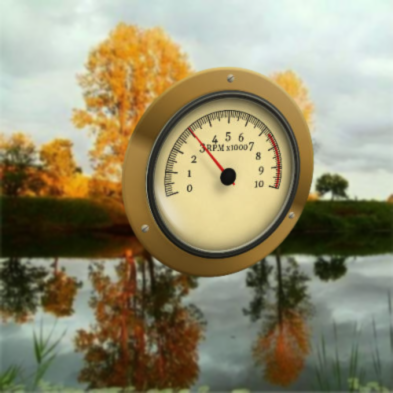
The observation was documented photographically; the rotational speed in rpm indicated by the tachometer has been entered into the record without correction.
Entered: 3000 rpm
